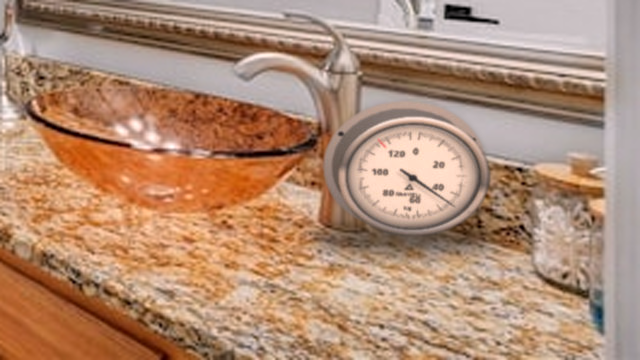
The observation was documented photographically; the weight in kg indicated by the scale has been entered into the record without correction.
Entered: 45 kg
